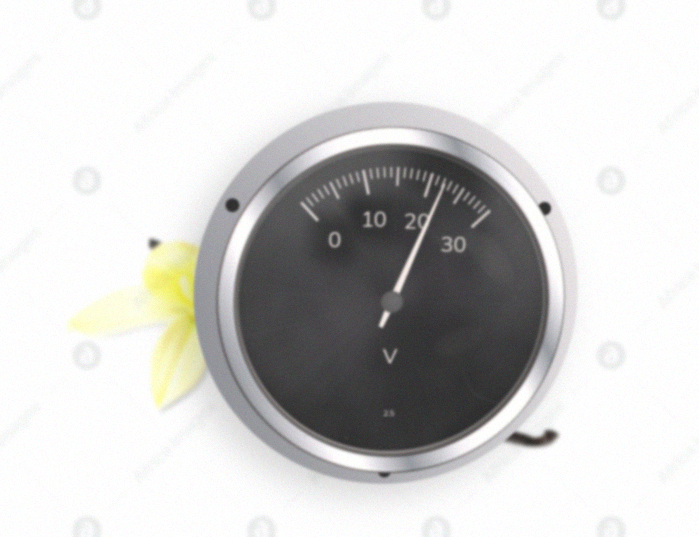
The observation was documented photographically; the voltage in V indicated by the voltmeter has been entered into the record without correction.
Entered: 22 V
